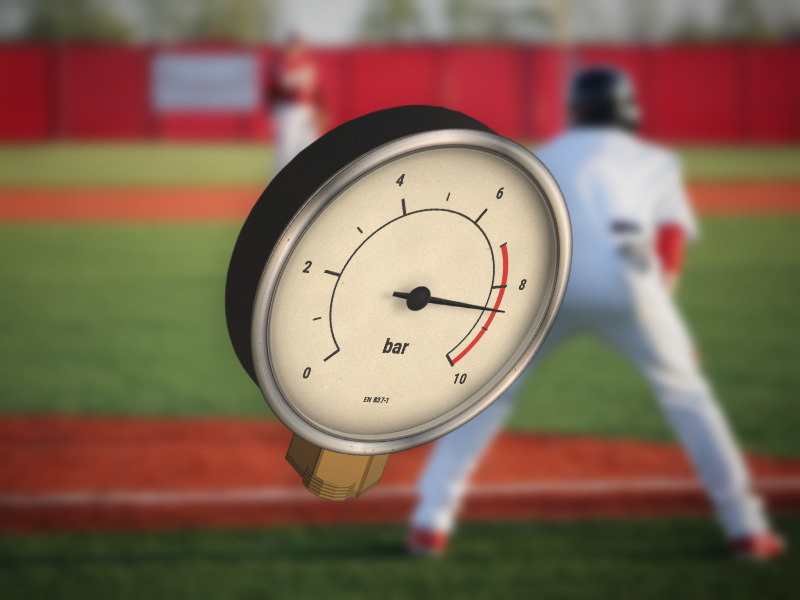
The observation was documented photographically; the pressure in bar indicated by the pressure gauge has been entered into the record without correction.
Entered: 8.5 bar
